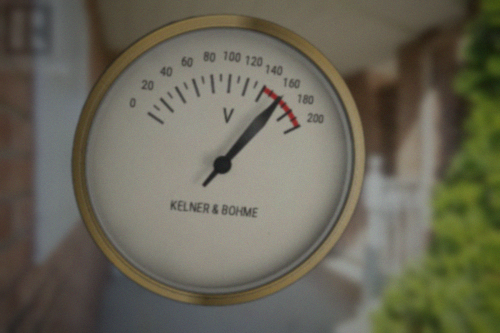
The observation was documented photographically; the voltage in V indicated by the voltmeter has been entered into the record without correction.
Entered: 160 V
